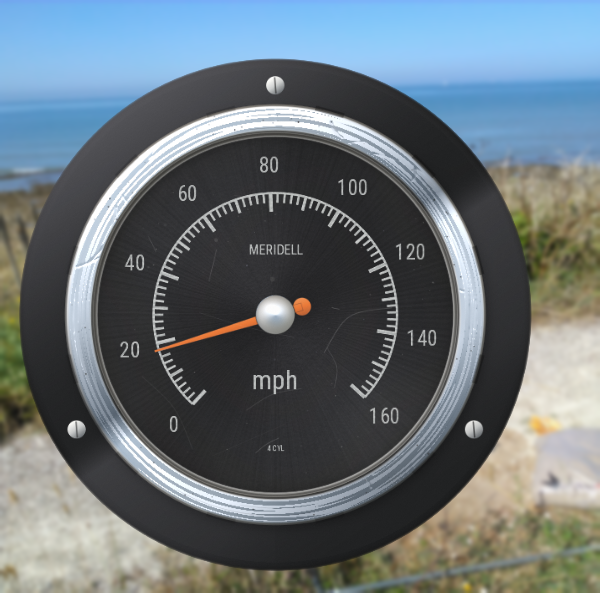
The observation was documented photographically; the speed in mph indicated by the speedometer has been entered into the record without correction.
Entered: 18 mph
